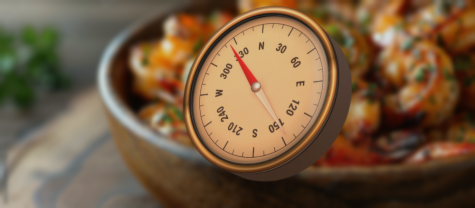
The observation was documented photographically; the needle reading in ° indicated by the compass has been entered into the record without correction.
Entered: 325 °
